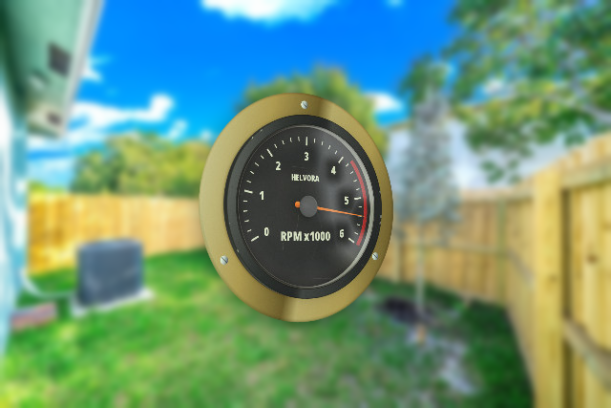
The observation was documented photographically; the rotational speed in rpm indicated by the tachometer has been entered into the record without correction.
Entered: 5400 rpm
